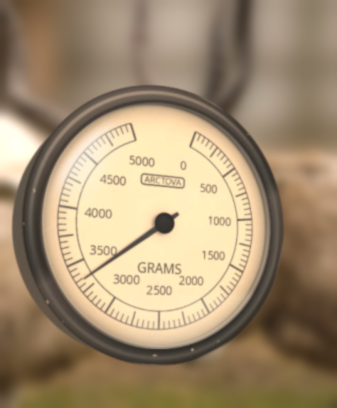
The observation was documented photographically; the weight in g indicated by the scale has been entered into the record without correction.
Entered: 3350 g
